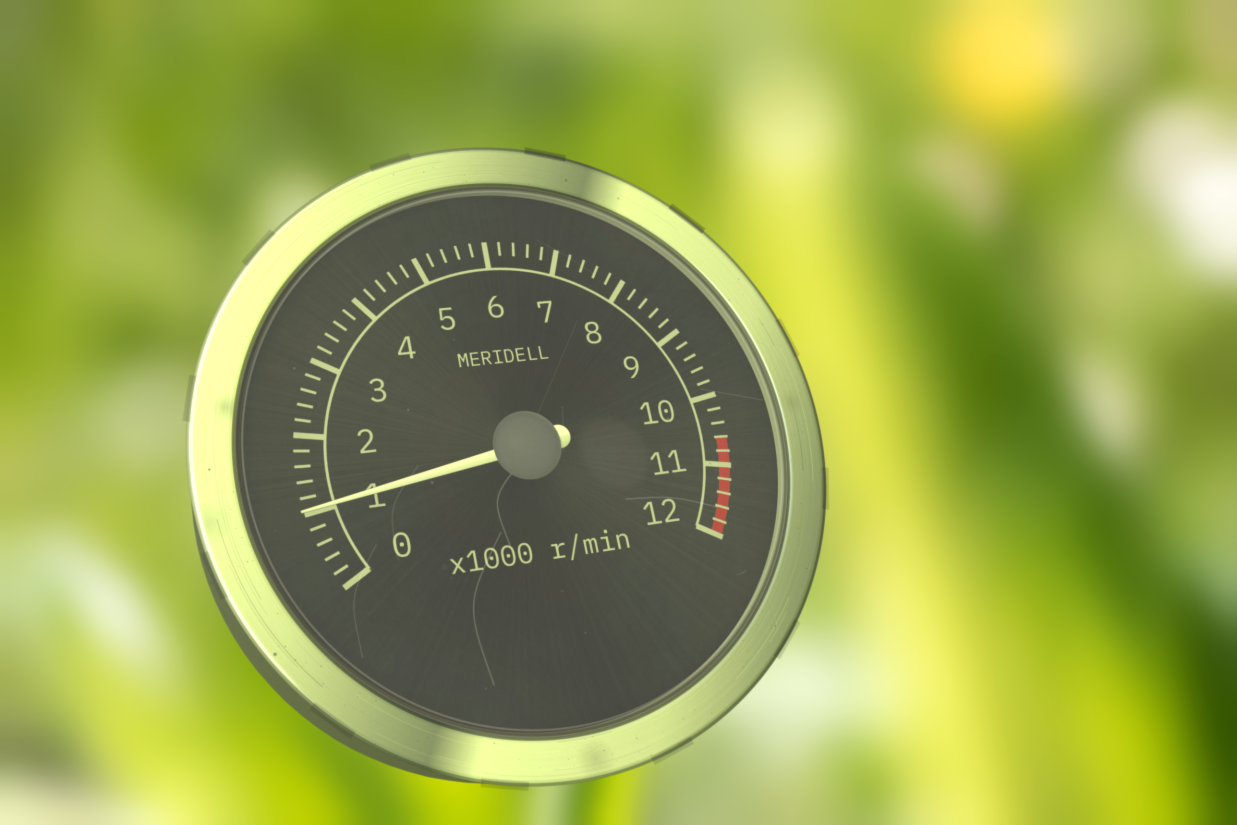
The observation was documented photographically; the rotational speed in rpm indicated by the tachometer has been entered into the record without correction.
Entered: 1000 rpm
